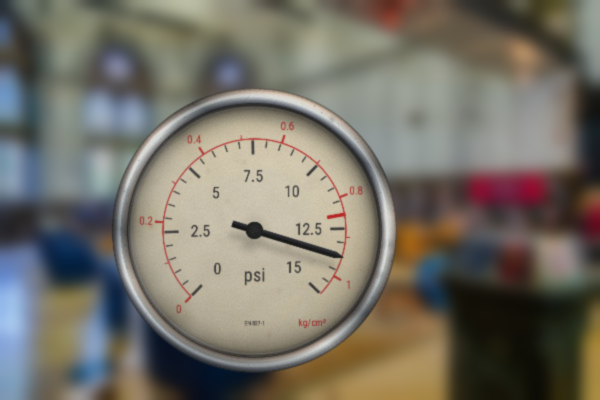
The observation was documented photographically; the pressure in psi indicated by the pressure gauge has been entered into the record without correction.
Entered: 13.5 psi
